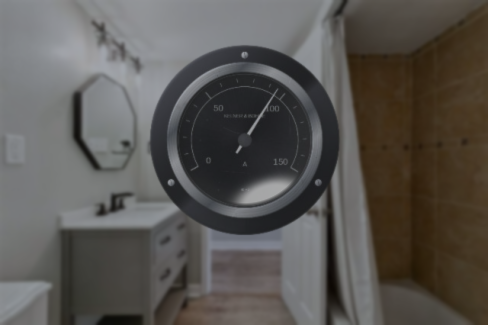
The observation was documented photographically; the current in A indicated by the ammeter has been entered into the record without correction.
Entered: 95 A
